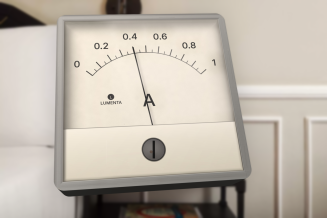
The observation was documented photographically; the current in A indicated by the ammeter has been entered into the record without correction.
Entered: 0.4 A
